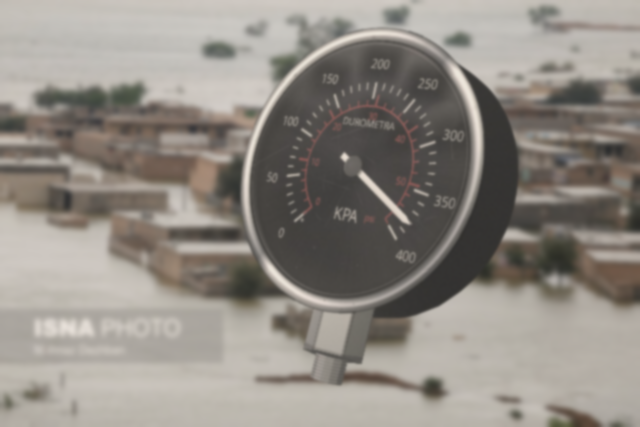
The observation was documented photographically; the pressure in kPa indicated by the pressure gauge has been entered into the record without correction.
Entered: 380 kPa
